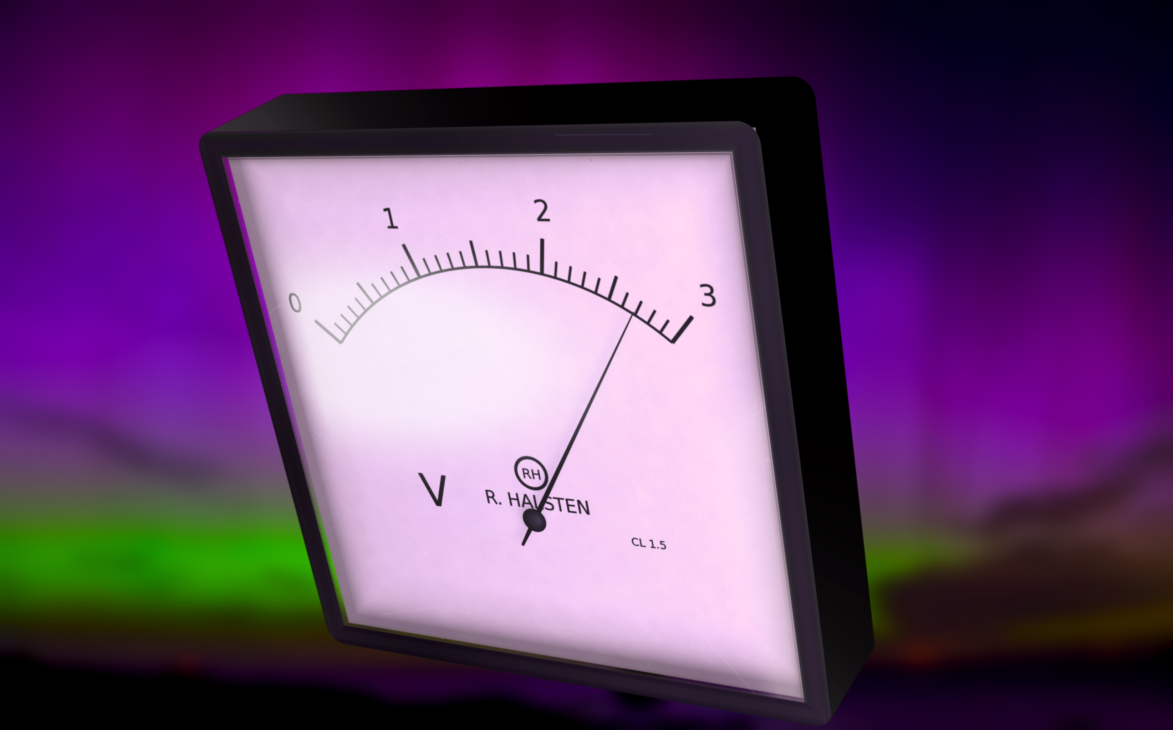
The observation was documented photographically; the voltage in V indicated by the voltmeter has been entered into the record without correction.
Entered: 2.7 V
